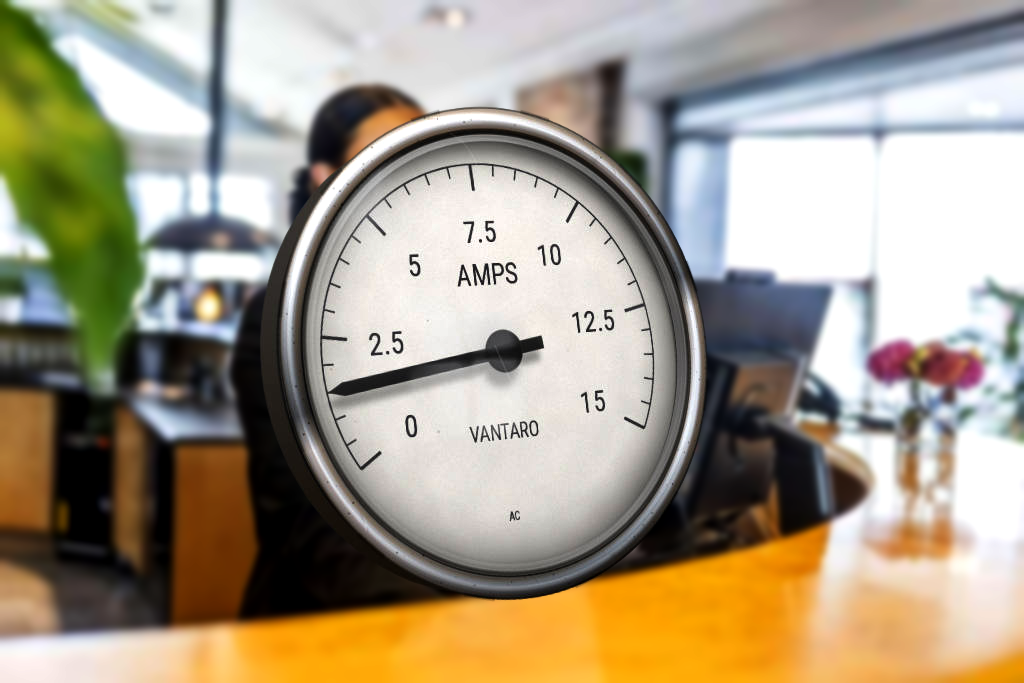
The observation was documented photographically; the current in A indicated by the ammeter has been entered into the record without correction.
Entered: 1.5 A
